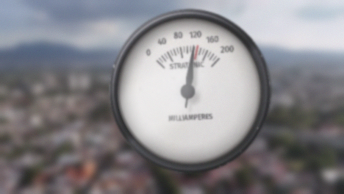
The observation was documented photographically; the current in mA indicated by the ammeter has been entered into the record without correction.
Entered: 120 mA
